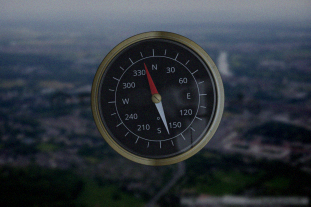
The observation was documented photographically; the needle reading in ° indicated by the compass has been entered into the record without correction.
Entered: 345 °
